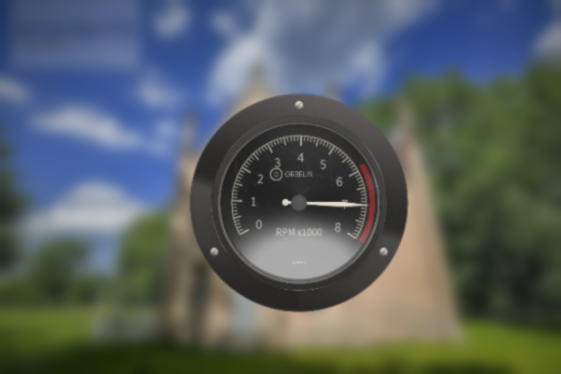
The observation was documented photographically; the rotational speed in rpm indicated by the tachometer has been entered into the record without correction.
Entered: 7000 rpm
